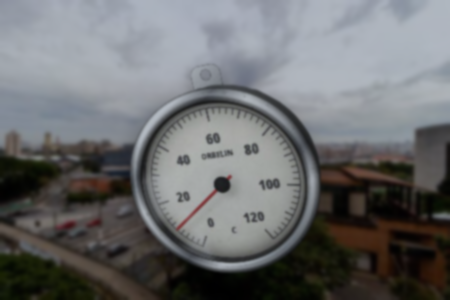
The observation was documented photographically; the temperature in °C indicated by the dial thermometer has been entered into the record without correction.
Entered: 10 °C
